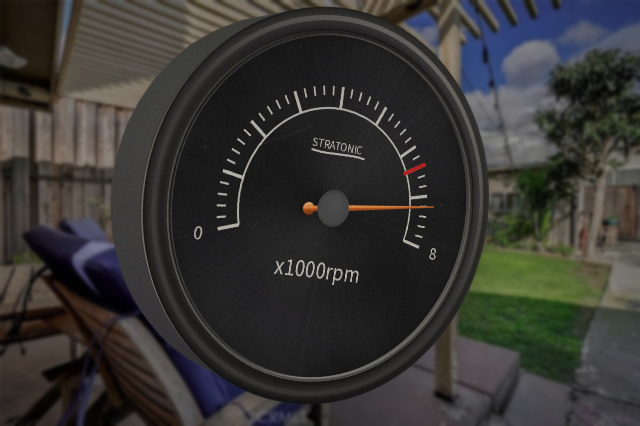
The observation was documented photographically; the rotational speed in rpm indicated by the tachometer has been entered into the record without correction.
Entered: 7200 rpm
